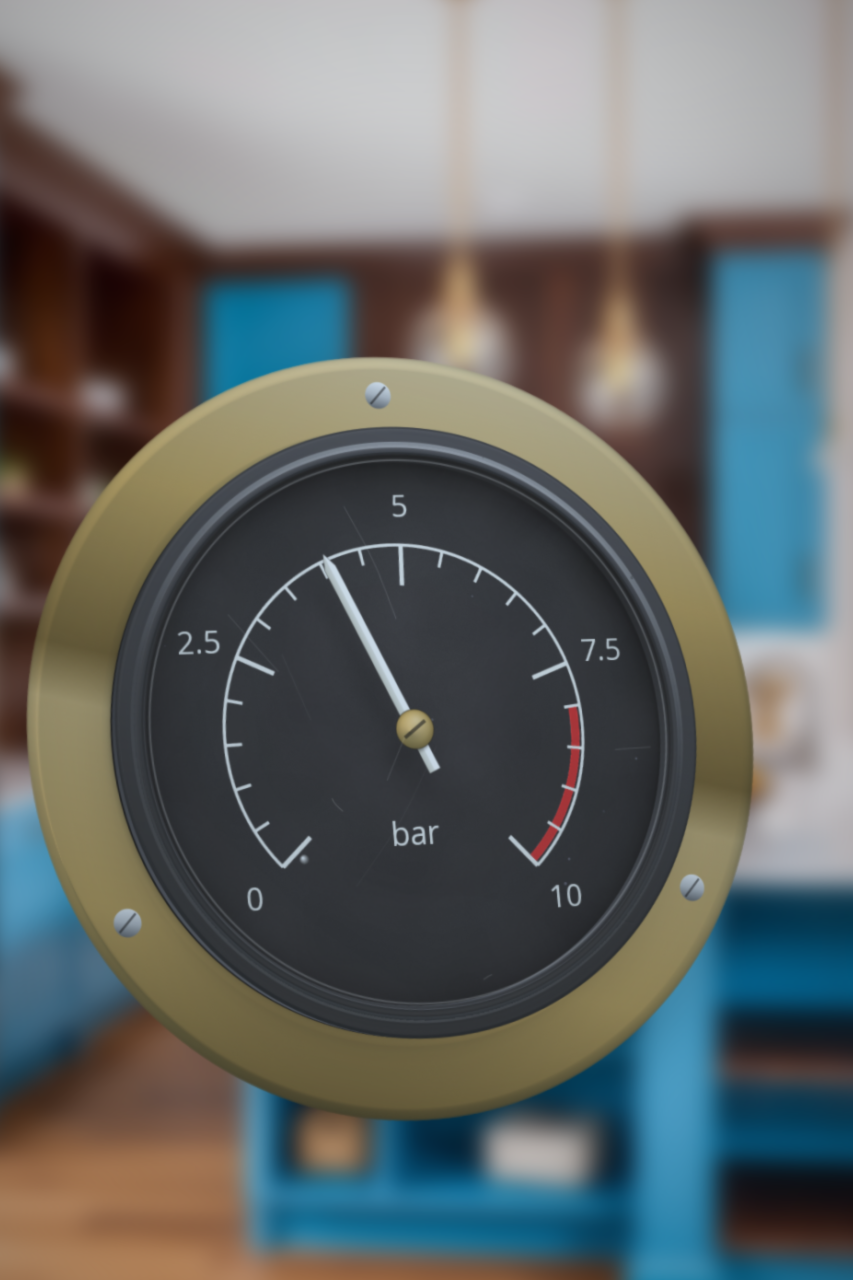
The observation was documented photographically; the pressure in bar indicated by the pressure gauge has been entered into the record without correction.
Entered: 4 bar
